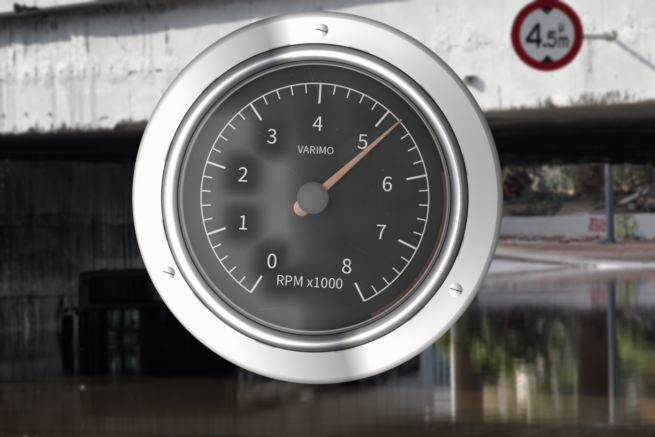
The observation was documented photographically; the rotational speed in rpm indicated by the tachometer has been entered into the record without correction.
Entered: 5200 rpm
